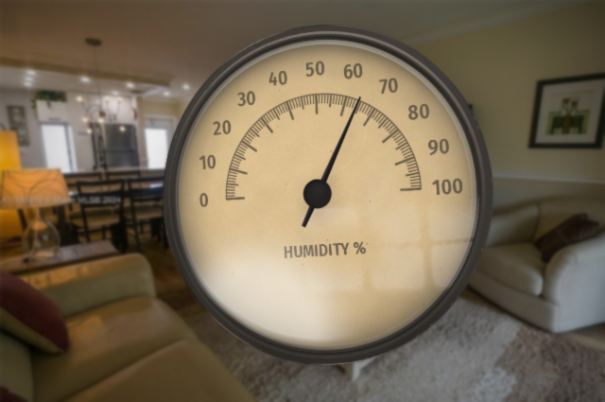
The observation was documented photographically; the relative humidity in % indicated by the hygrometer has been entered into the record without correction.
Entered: 65 %
